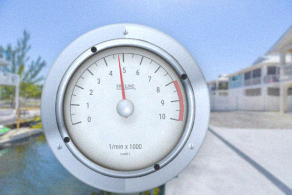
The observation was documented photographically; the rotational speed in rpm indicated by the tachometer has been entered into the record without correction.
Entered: 4750 rpm
